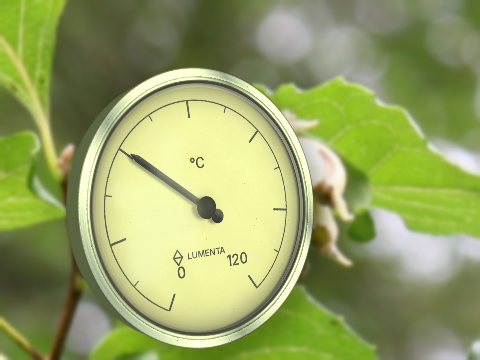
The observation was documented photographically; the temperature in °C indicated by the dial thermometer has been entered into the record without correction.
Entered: 40 °C
